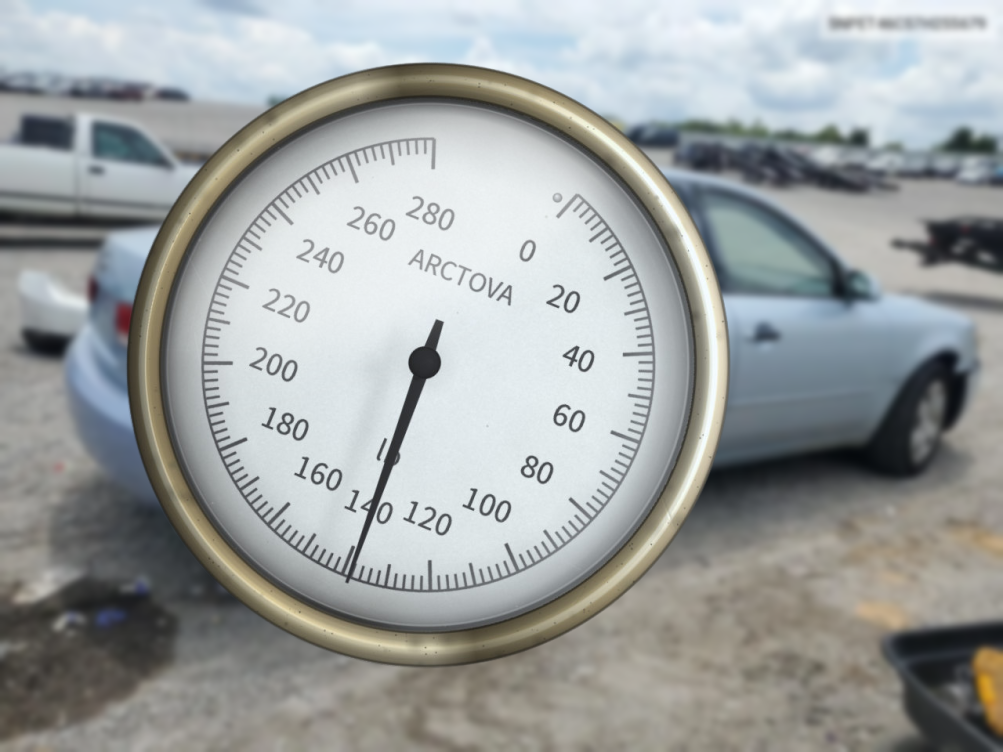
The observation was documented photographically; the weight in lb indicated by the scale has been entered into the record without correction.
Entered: 138 lb
